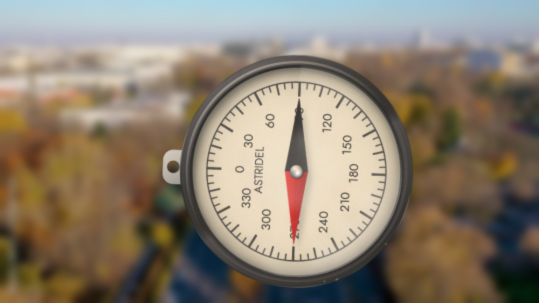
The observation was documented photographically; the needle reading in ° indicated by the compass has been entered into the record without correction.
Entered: 270 °
